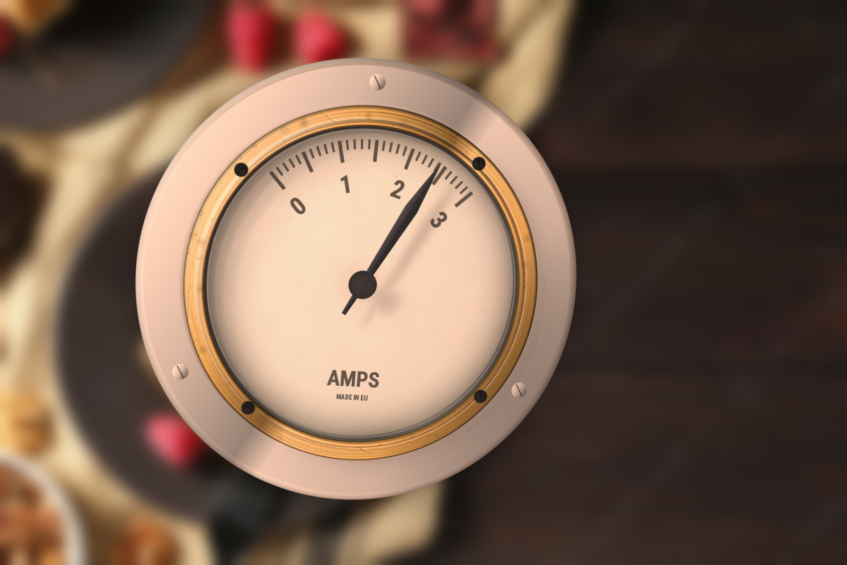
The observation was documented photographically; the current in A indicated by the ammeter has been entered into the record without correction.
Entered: 2.4 A
